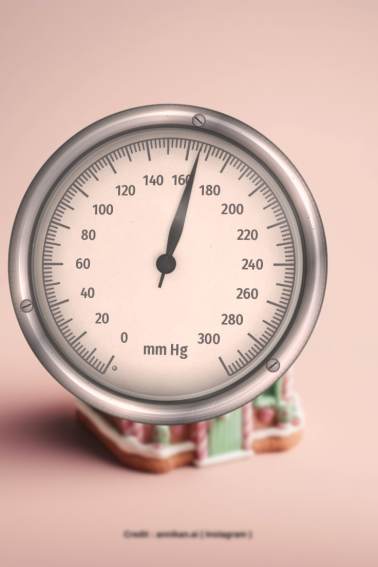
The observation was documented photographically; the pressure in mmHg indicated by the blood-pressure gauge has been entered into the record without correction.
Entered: 166 mmHg
